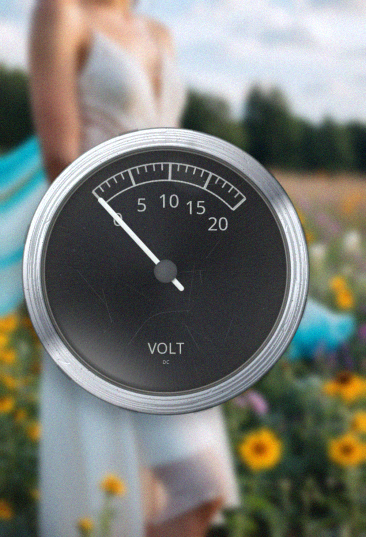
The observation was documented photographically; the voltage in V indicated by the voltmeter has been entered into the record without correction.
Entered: 0 V
